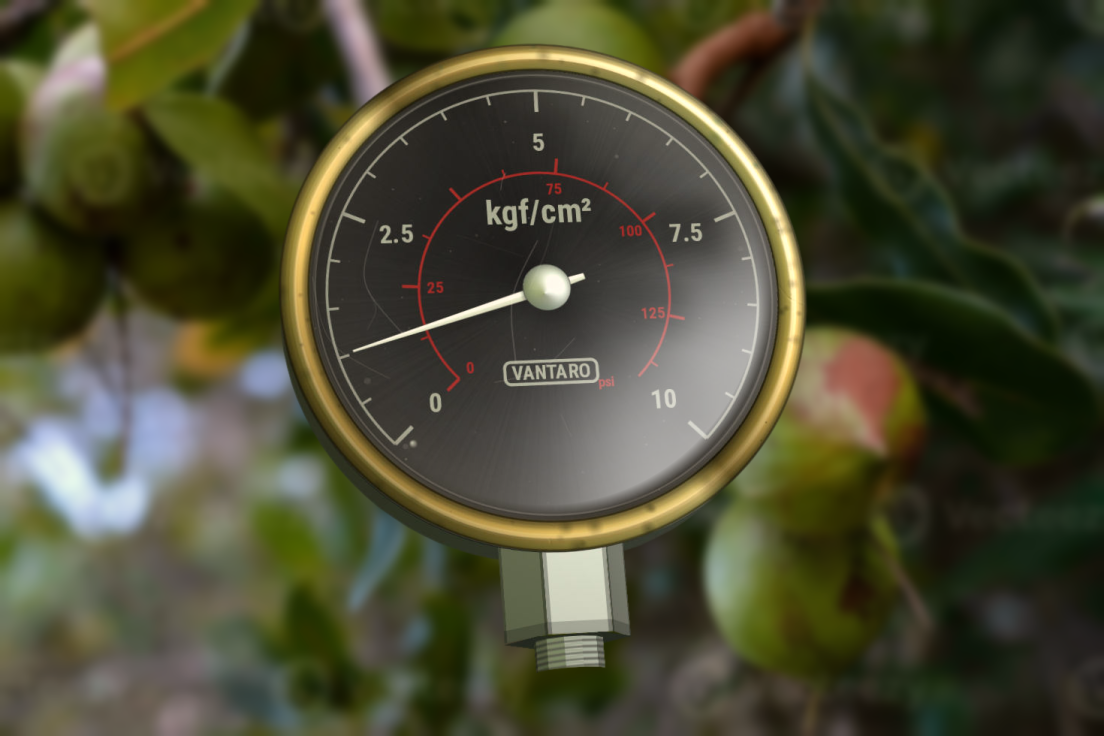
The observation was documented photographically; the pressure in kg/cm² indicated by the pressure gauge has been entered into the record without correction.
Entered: 1 kg/cm²
